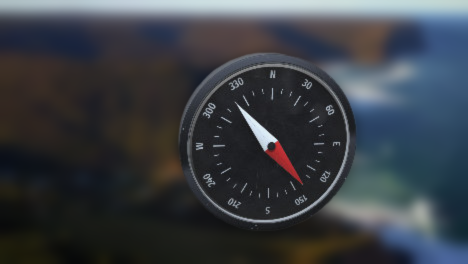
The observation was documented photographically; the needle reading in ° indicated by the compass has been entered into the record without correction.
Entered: 140 °
